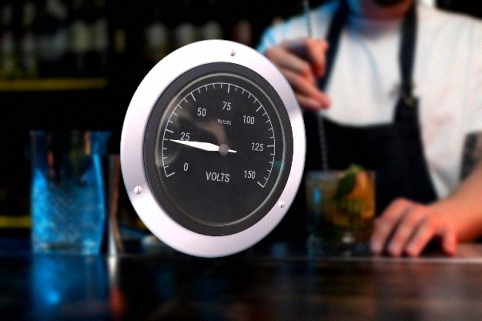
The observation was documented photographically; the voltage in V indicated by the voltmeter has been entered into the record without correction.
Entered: 20 V
